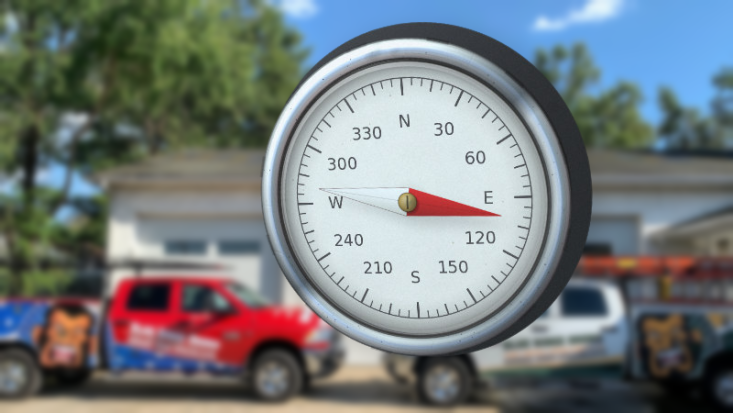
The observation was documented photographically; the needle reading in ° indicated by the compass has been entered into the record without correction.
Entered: 100 °
